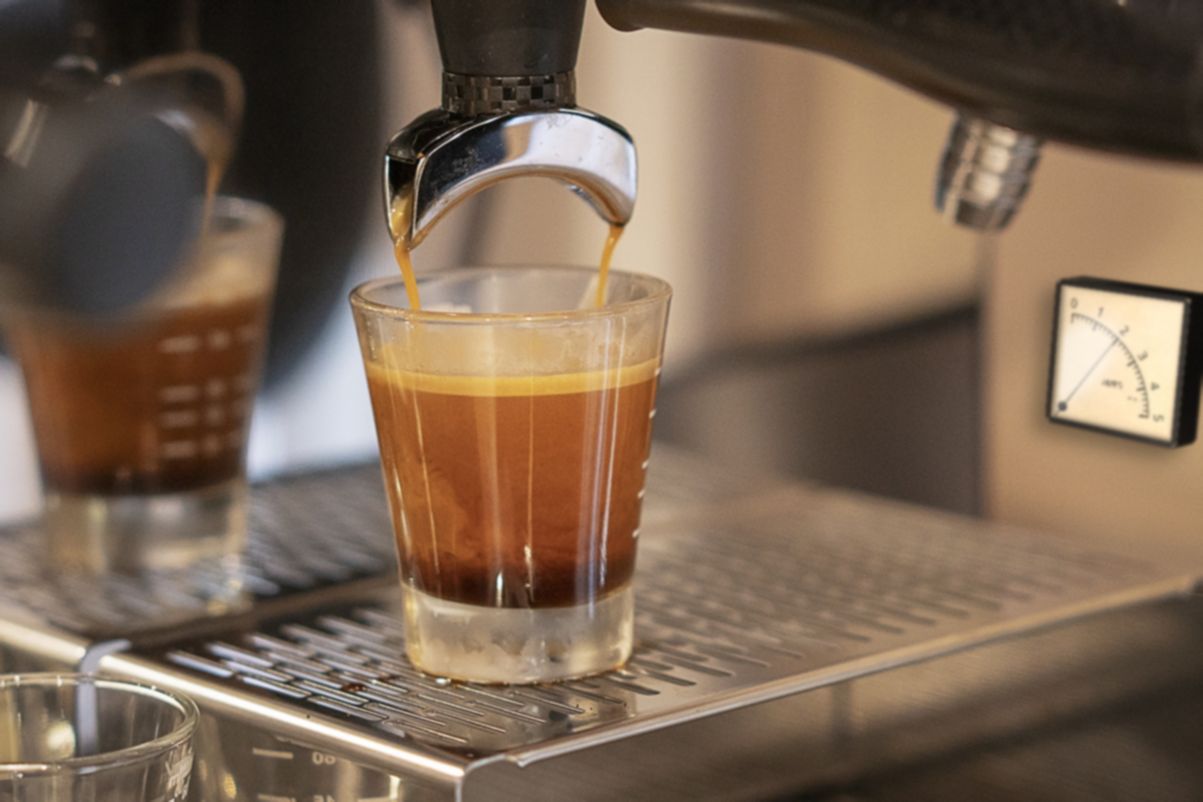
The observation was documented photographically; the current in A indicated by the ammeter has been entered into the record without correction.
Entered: 2 A
